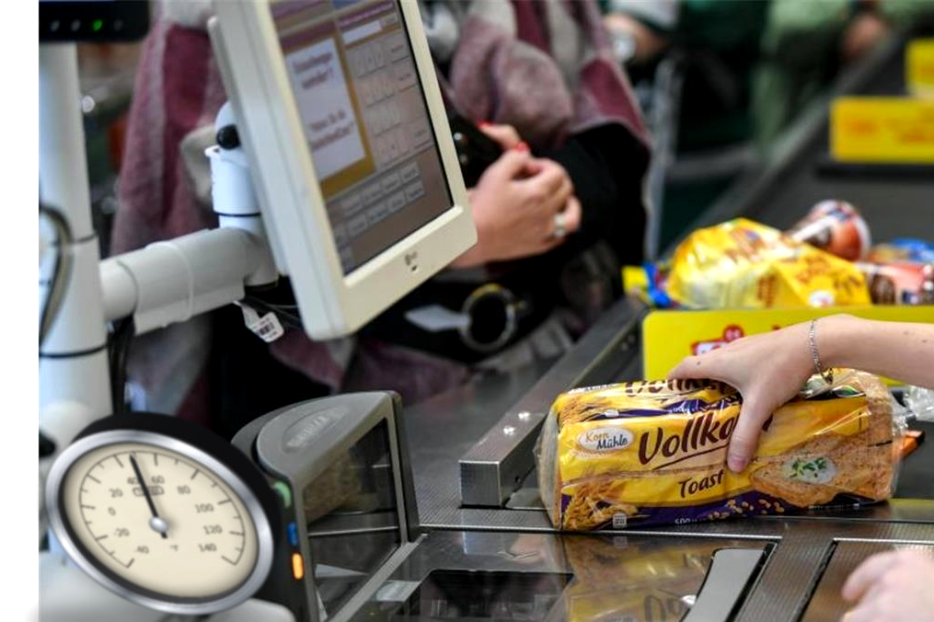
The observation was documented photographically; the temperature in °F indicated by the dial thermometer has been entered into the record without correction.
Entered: 50 °F
